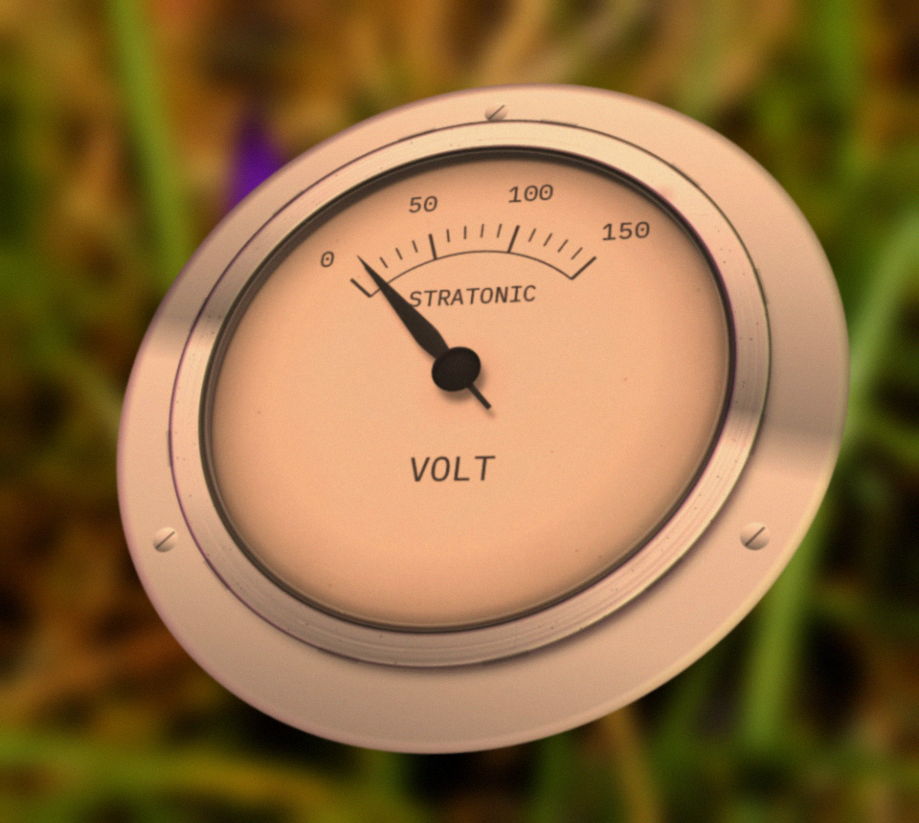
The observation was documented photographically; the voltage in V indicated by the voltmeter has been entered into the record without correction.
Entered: 10 V
